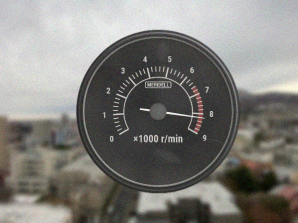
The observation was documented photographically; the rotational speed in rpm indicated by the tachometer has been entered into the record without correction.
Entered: 8200 rpm
